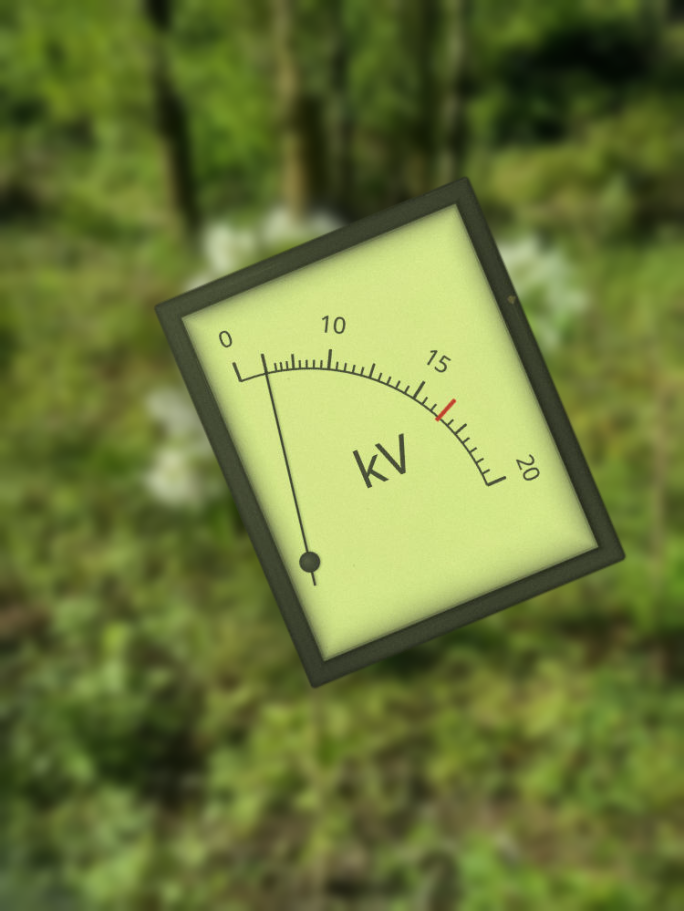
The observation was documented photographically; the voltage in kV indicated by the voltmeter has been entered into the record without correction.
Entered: 5 kV
